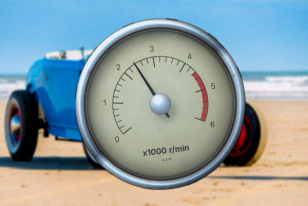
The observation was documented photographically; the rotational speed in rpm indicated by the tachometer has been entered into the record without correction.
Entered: 2400 rpm
